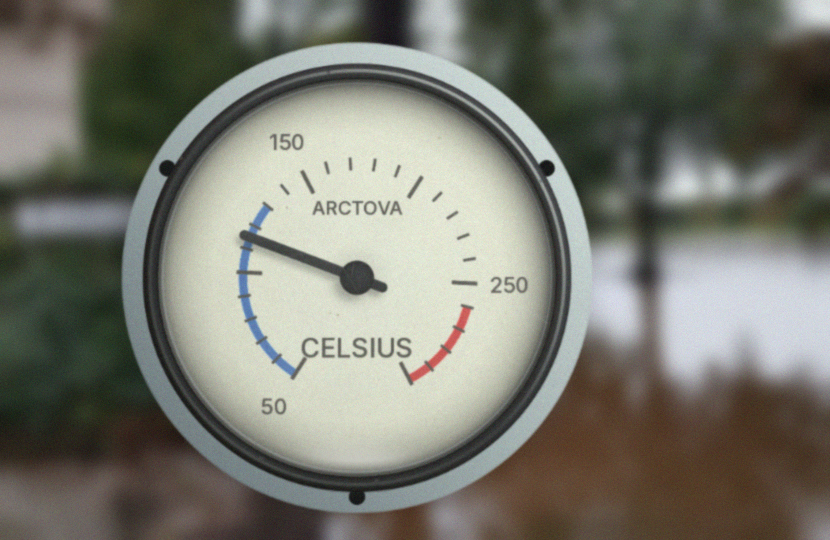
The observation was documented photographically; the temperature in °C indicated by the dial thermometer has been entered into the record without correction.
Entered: 115 °C
